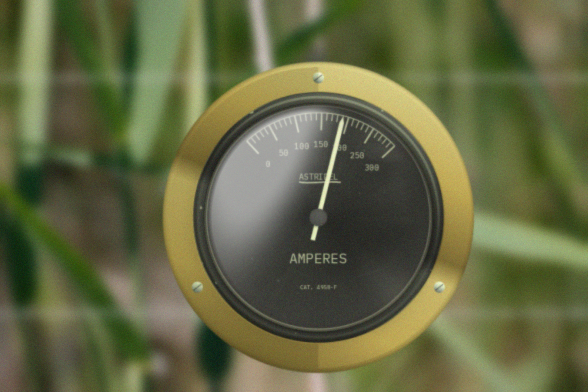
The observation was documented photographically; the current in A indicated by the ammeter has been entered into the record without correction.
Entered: 190 A
